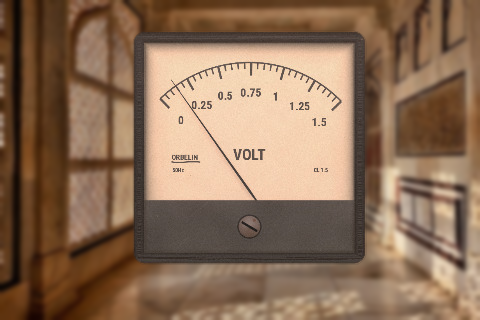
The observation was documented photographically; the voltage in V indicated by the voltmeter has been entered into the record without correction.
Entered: 0.15 V
